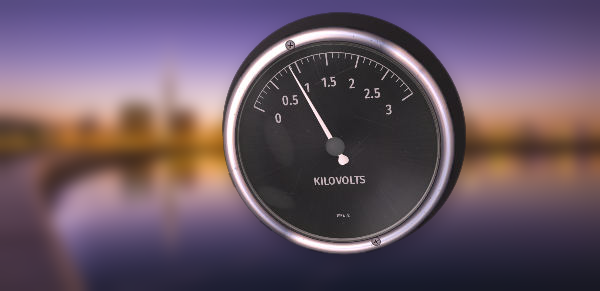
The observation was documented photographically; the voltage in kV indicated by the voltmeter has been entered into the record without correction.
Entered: 0.9 kV
